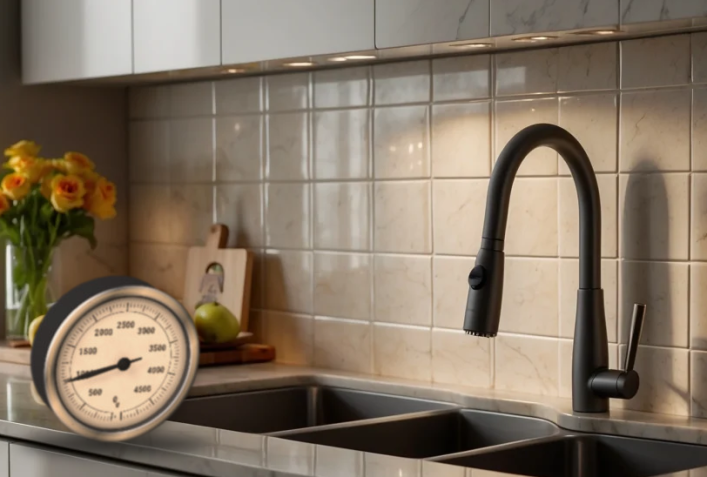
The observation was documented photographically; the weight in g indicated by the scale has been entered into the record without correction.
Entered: 1000 g
